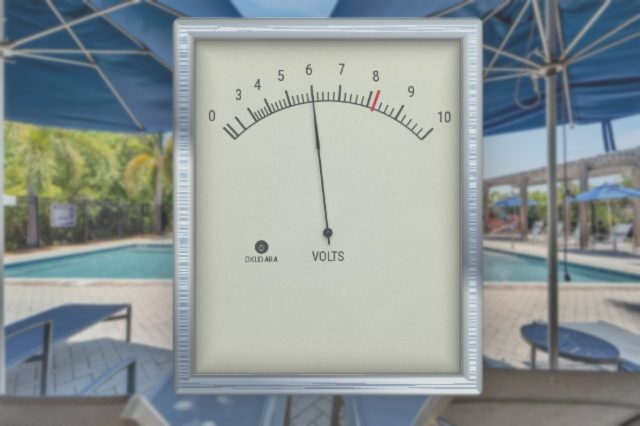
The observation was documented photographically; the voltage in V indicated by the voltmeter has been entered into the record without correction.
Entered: 6 V
